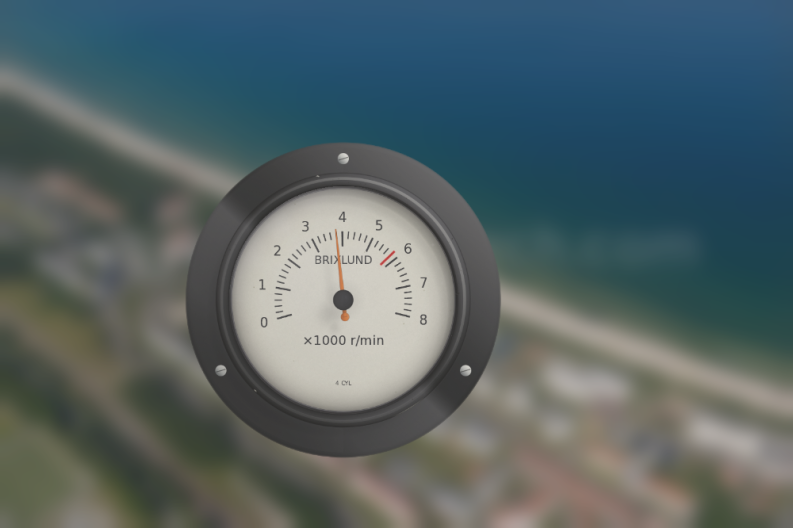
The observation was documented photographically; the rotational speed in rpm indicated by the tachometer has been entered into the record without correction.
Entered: 3800 rpm
